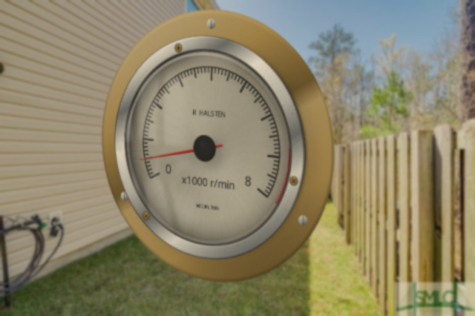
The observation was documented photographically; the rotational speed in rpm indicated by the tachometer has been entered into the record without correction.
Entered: 500 rpm
